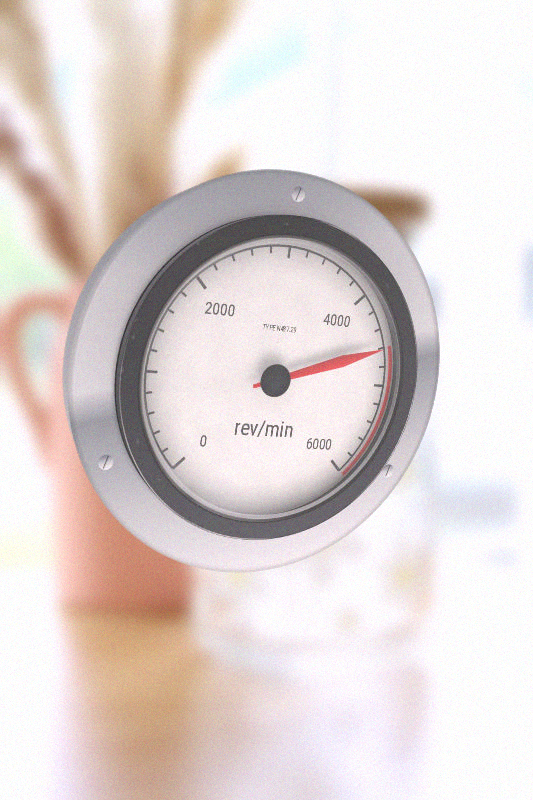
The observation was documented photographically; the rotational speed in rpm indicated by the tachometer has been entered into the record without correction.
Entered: 4600 rpm
